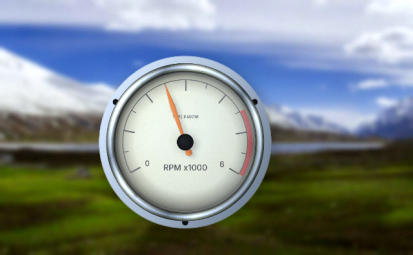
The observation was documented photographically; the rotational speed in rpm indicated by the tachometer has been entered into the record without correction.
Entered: 2500 rpm
